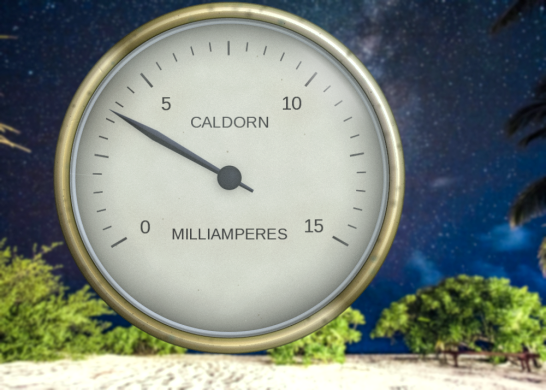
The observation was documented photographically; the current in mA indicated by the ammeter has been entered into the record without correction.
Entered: 3.75 mA
